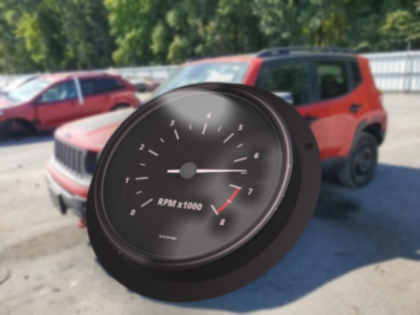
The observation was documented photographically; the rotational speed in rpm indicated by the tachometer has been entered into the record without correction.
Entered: 6500 rpm
